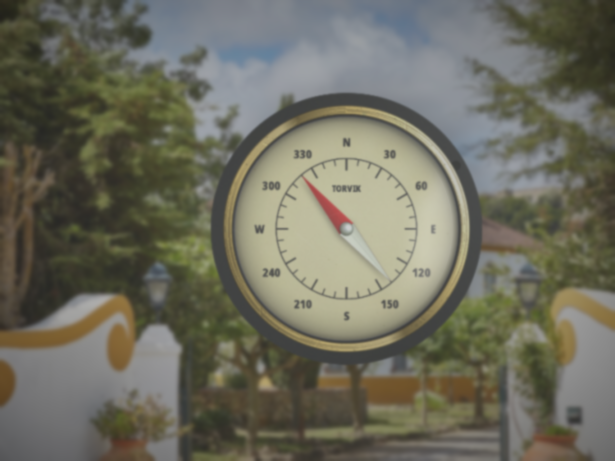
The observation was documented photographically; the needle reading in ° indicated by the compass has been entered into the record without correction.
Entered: 320 °
